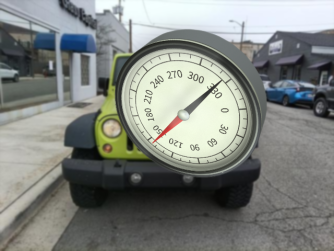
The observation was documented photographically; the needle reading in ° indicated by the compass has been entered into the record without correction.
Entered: 145 °
